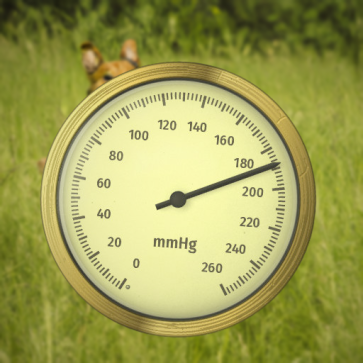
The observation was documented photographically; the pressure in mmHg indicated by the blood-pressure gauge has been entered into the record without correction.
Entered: 188 mmHg
